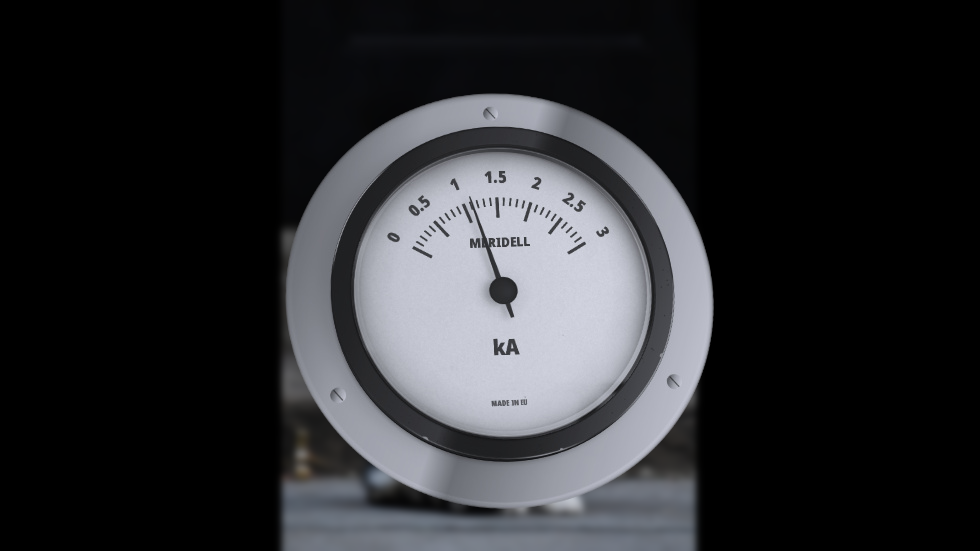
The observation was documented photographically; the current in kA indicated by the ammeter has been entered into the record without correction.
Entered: 1.1 kA
